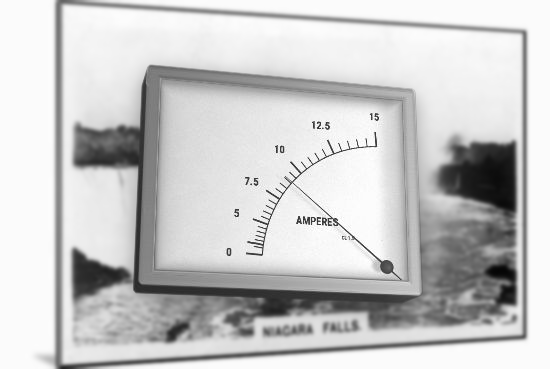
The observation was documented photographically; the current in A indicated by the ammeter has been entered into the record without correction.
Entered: 9 A
